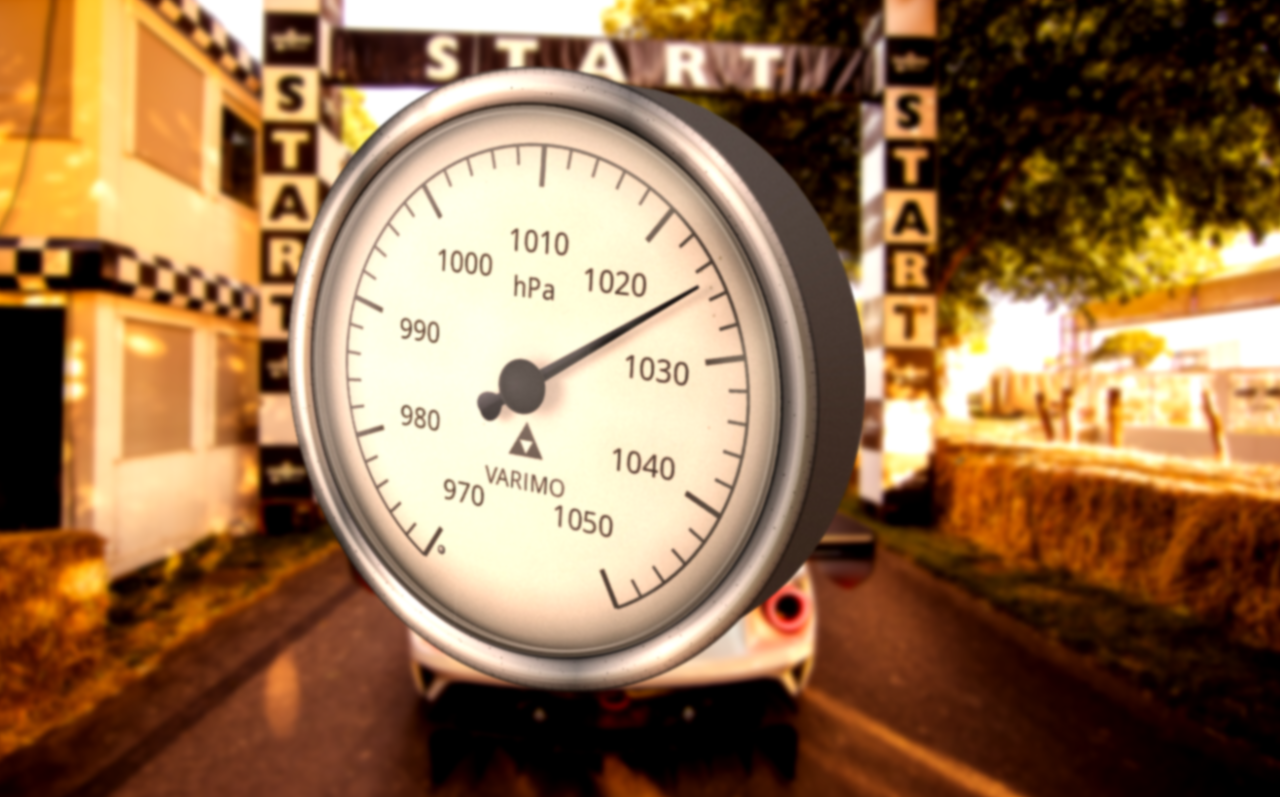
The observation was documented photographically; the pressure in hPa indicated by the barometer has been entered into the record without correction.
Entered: 1025 hPa
